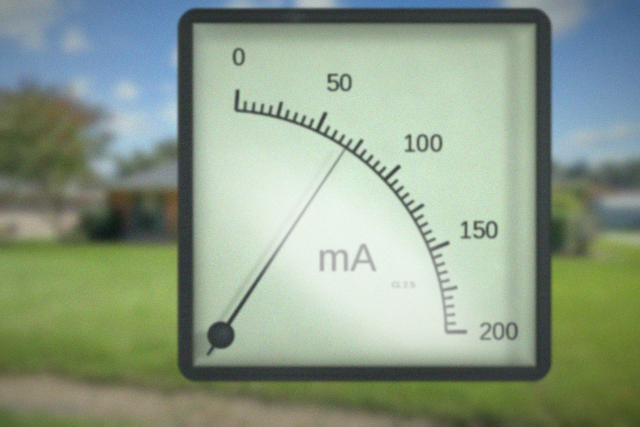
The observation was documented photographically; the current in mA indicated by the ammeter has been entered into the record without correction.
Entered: 70 mA
